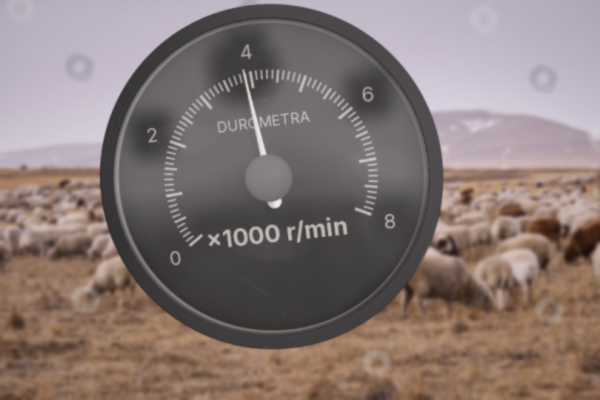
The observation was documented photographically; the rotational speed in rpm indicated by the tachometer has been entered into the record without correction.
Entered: 3900 rpm
